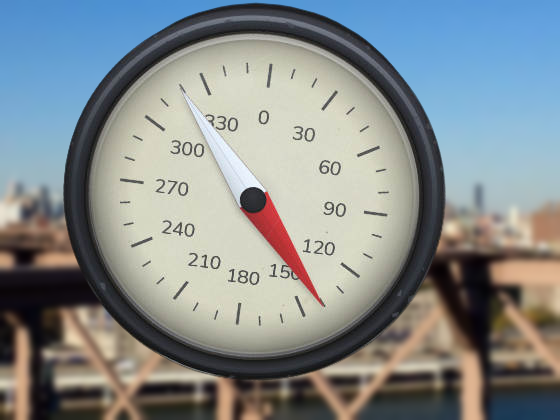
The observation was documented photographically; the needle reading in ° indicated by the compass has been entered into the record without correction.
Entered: 140 °
